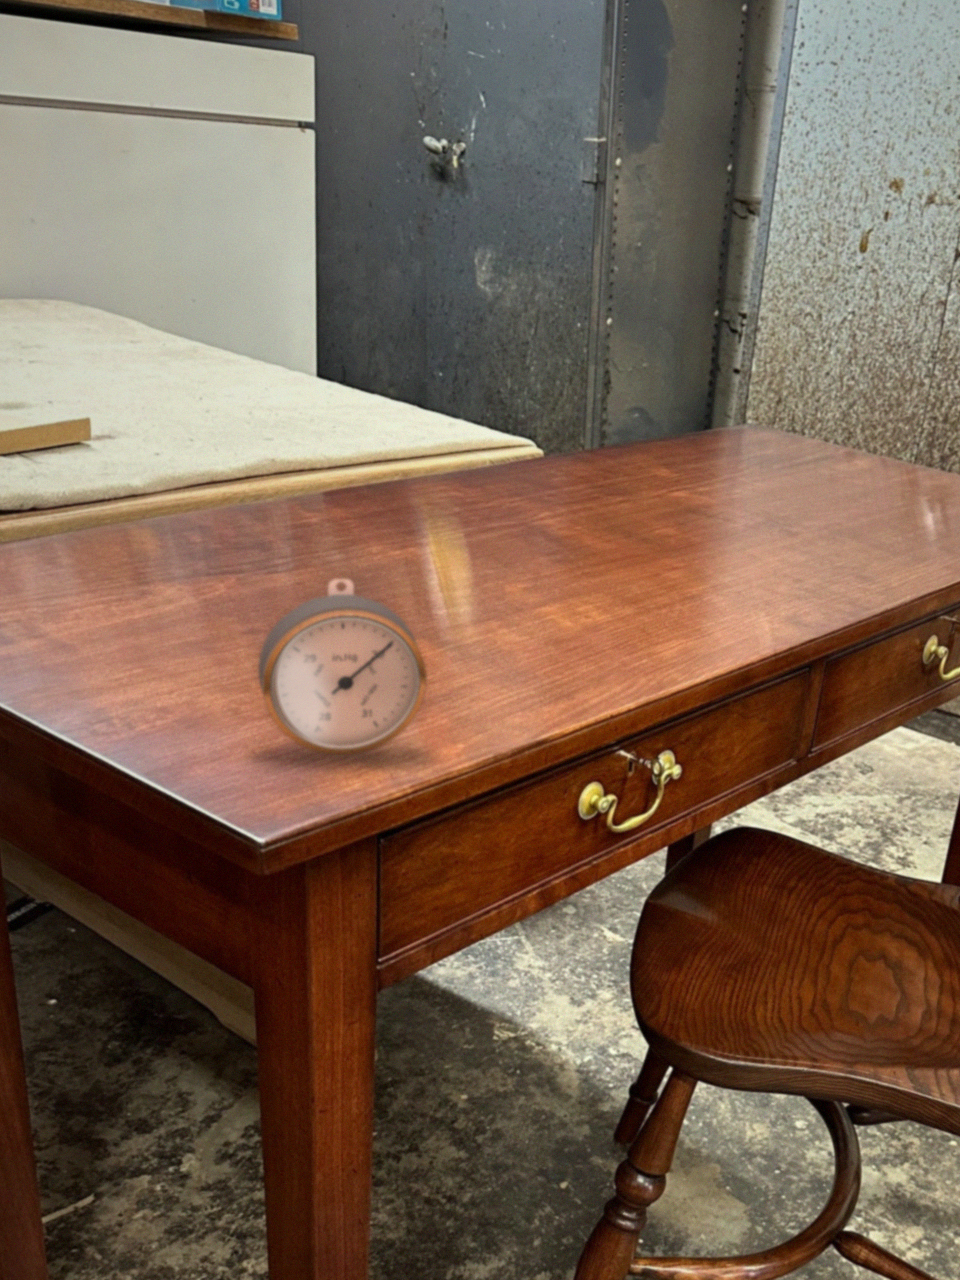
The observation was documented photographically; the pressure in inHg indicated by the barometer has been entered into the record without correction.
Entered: 30 inHg
